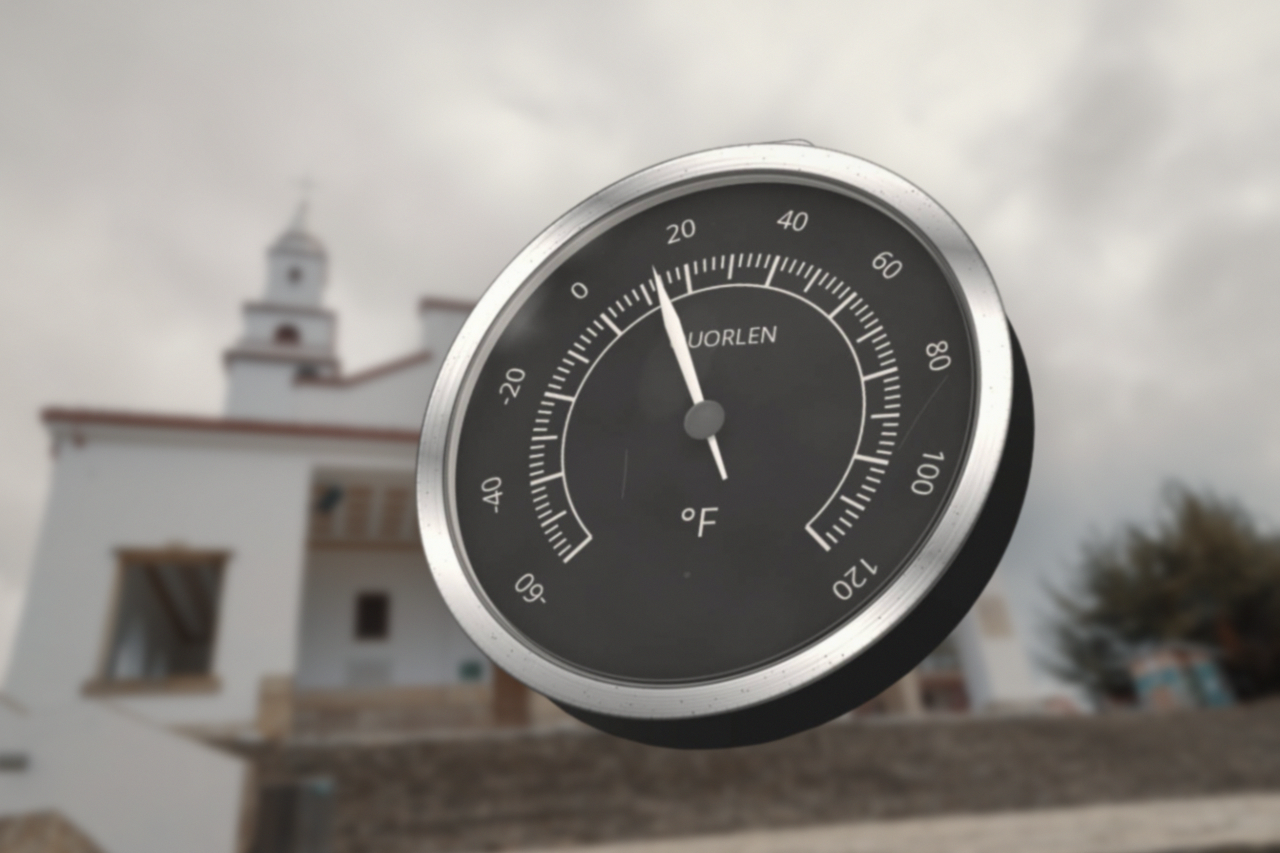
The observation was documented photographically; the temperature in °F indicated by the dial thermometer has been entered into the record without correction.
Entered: 14 °F
